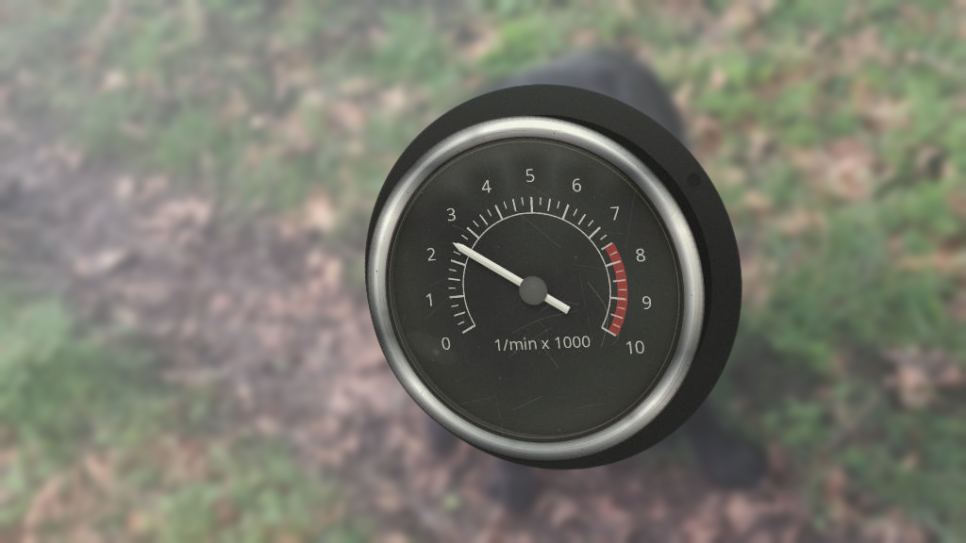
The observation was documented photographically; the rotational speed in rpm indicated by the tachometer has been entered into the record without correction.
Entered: 2500 rpm
